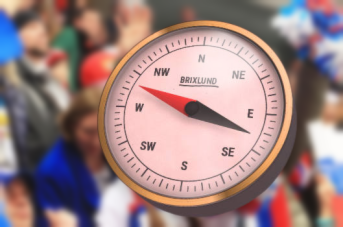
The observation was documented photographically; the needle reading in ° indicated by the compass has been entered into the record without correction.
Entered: 290 °
